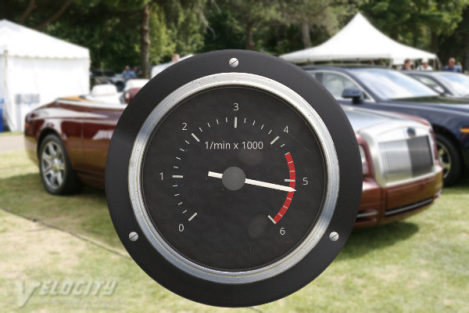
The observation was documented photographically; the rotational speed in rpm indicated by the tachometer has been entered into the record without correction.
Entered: 5200 rpm
